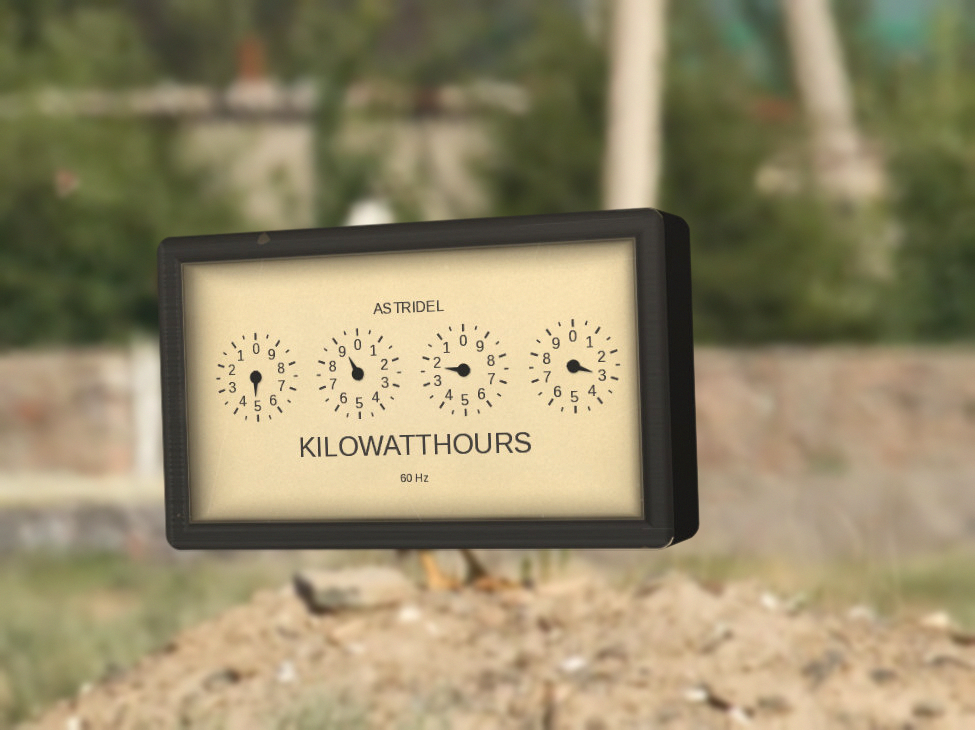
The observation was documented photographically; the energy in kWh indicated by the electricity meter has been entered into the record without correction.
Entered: 4923 kWh
